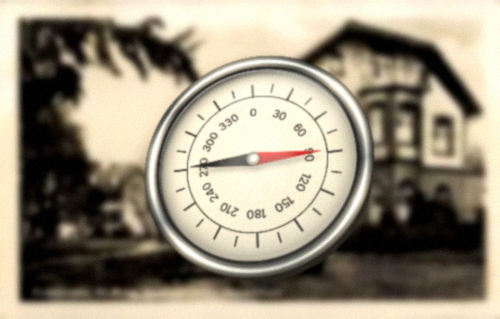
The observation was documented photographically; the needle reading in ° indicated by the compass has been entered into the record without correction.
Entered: 90 °
